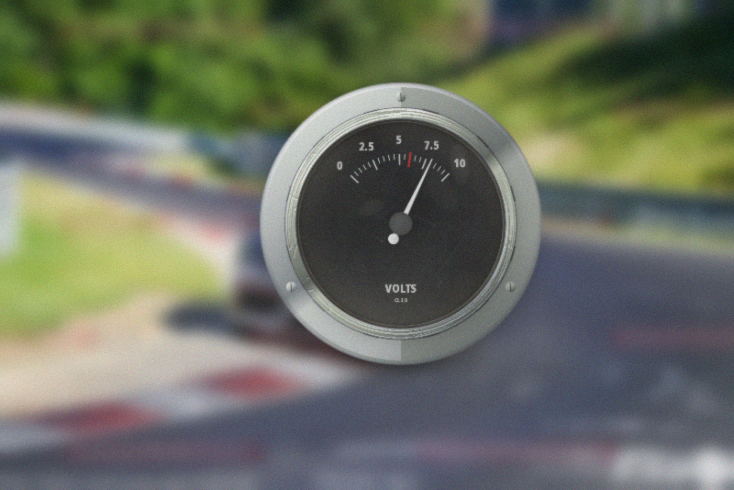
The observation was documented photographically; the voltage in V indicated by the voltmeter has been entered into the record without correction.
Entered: 8 V
